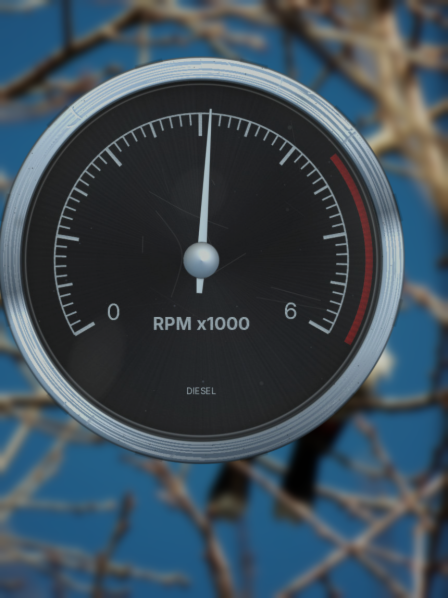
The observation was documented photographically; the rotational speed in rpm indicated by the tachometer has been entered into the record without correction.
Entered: 3100 rpm
